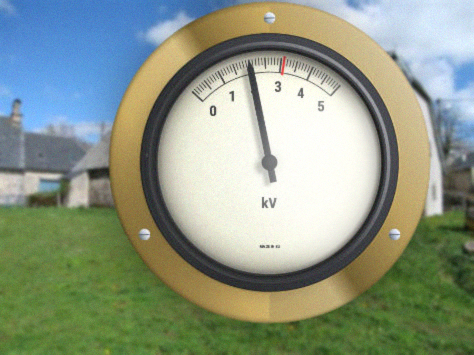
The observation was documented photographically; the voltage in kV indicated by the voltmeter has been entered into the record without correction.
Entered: 2 kV
